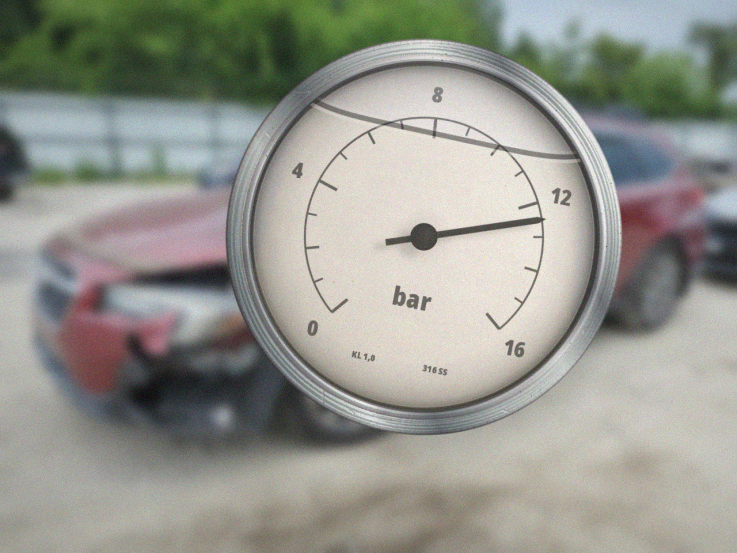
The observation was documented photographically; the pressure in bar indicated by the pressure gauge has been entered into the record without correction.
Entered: 12.5 bar
